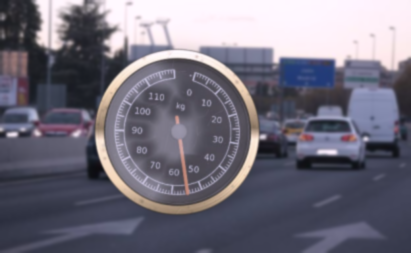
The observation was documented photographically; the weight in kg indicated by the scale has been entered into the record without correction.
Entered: 55 kg
